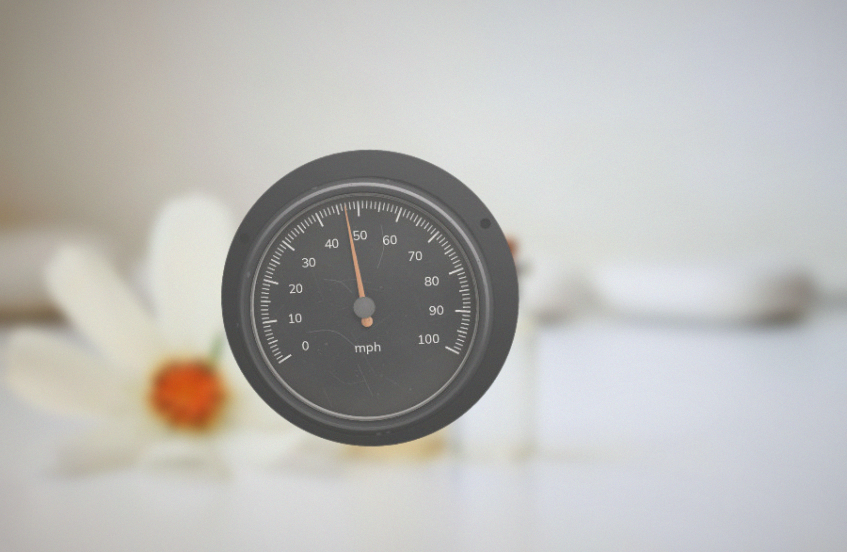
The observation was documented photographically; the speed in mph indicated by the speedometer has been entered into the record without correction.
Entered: 47 mph
